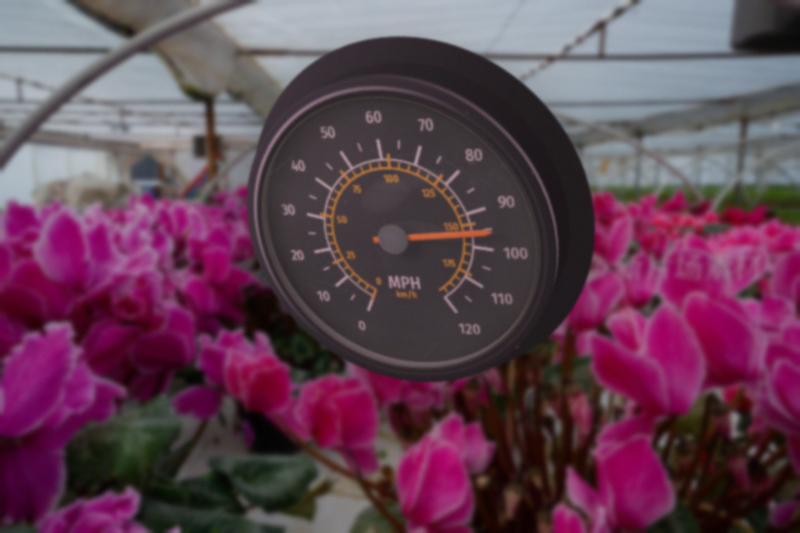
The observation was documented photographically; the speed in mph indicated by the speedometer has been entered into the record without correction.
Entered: 95 mph
